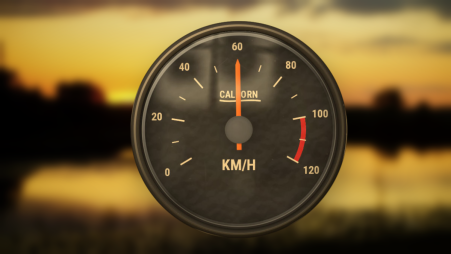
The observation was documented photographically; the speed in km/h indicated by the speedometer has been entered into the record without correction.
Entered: 60 km/h
